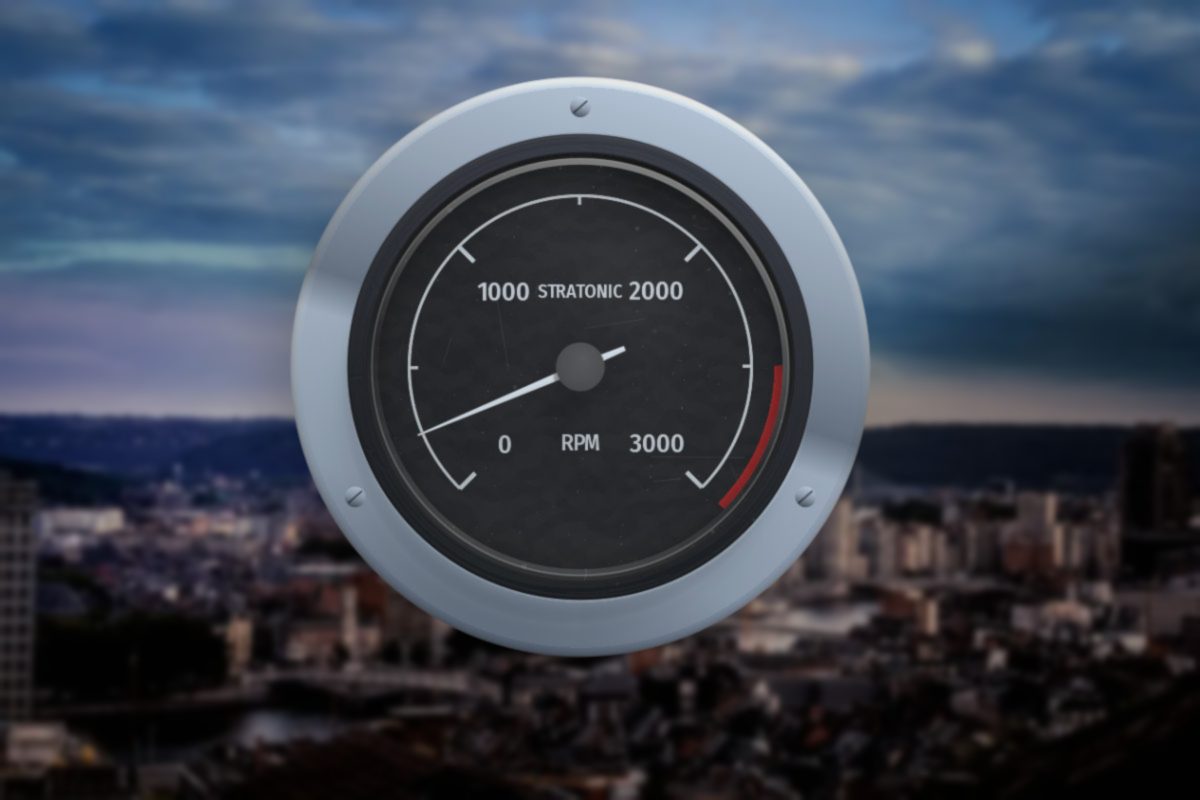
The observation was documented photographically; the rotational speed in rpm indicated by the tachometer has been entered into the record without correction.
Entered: 250 rpm
